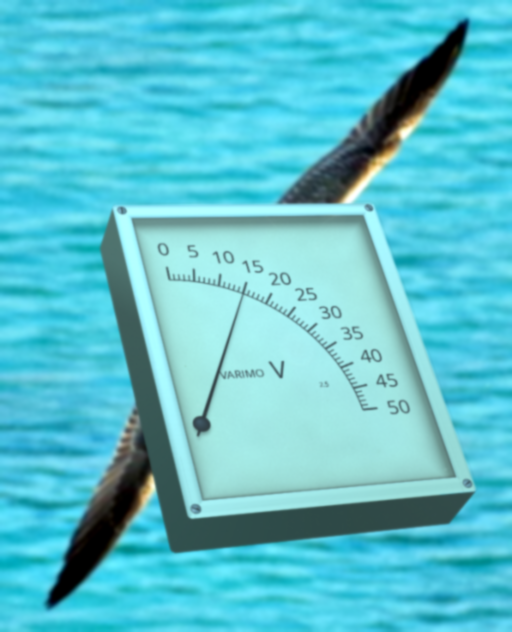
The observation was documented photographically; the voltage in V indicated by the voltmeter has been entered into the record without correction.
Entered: 15 V
